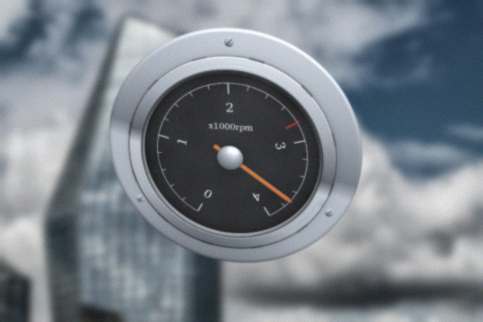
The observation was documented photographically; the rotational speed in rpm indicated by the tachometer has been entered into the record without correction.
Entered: 3700 rpm
